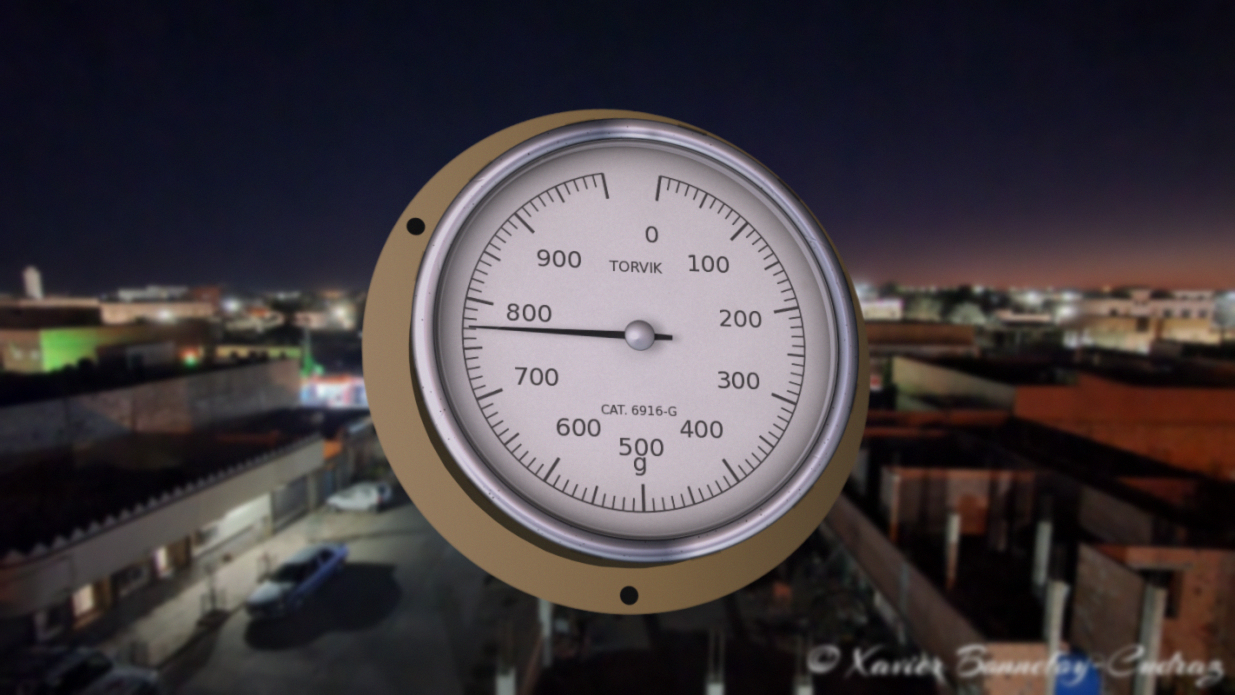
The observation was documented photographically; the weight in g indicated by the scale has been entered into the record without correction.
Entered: 770 g
